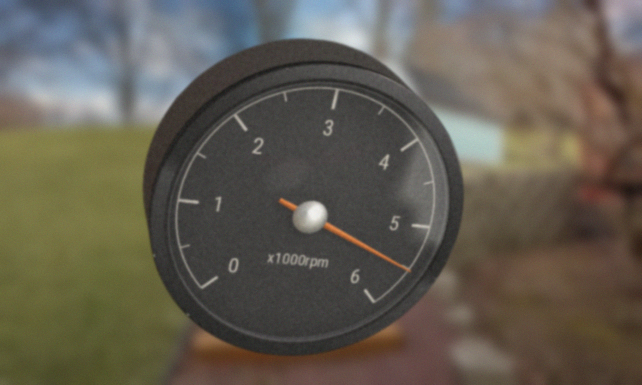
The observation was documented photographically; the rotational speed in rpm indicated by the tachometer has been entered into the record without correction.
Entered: 5500 rpm
